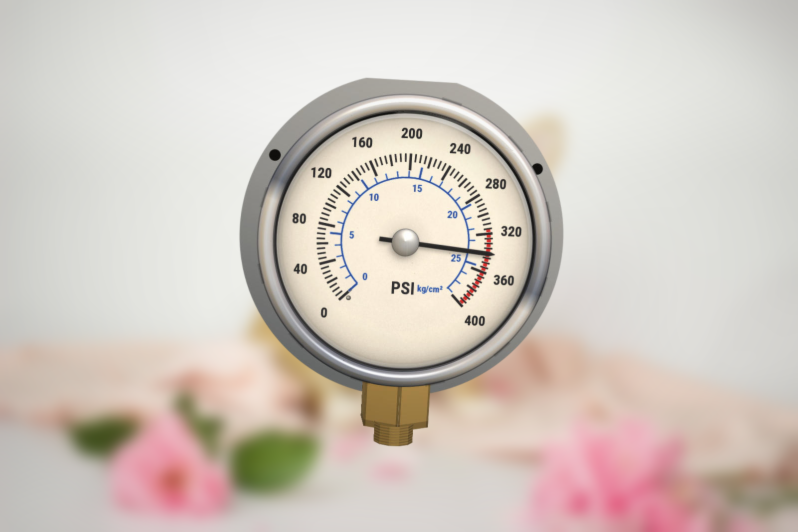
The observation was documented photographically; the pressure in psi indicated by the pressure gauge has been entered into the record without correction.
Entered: 340 psi
